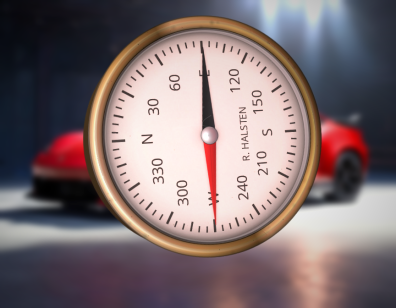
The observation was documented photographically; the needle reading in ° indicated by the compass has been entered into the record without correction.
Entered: 270 °
